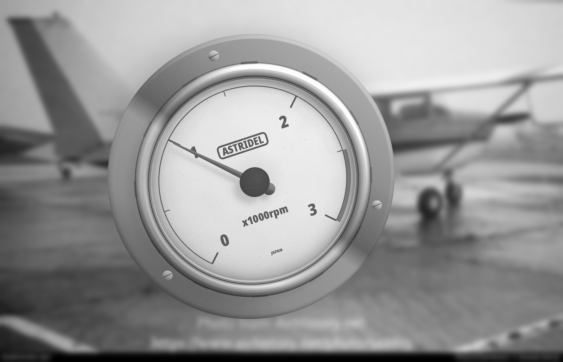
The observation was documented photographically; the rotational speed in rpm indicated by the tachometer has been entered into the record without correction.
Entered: 1000 rpm
